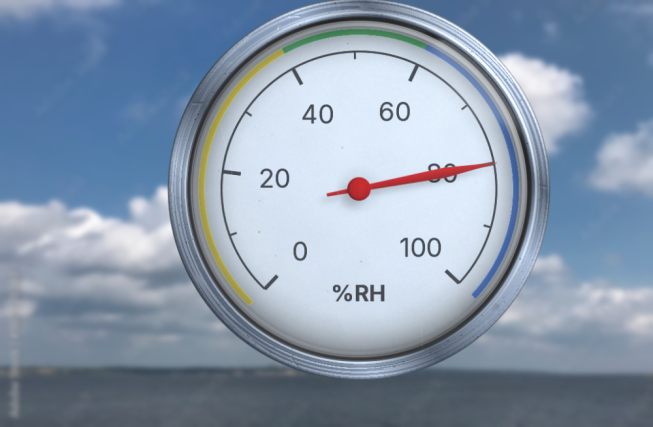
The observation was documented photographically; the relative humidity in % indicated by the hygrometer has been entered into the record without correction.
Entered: 80 %
